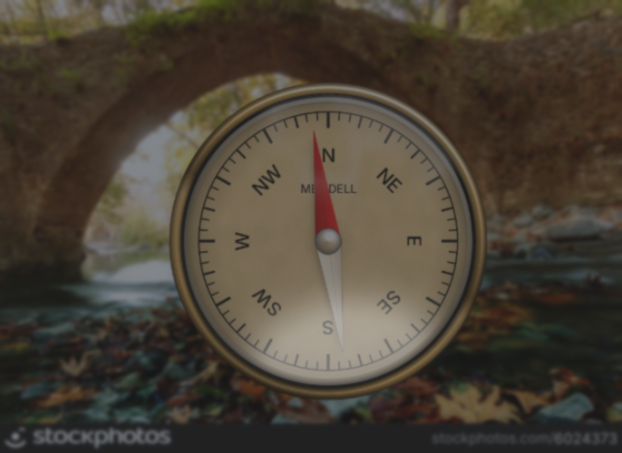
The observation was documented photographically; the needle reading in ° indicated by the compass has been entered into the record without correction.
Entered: 352.5 °
